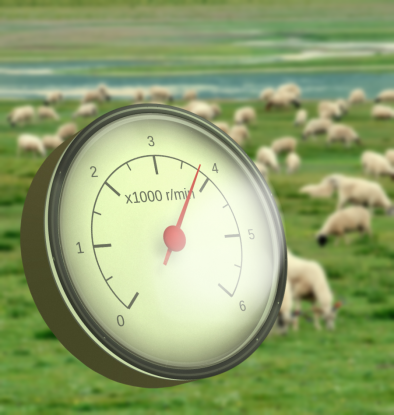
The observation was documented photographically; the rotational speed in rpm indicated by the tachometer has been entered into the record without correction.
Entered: 3750 rpm
